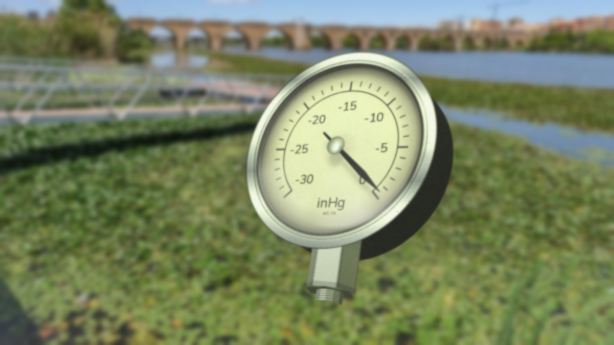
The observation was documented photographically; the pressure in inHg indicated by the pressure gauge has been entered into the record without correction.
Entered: -0.5 inHg
